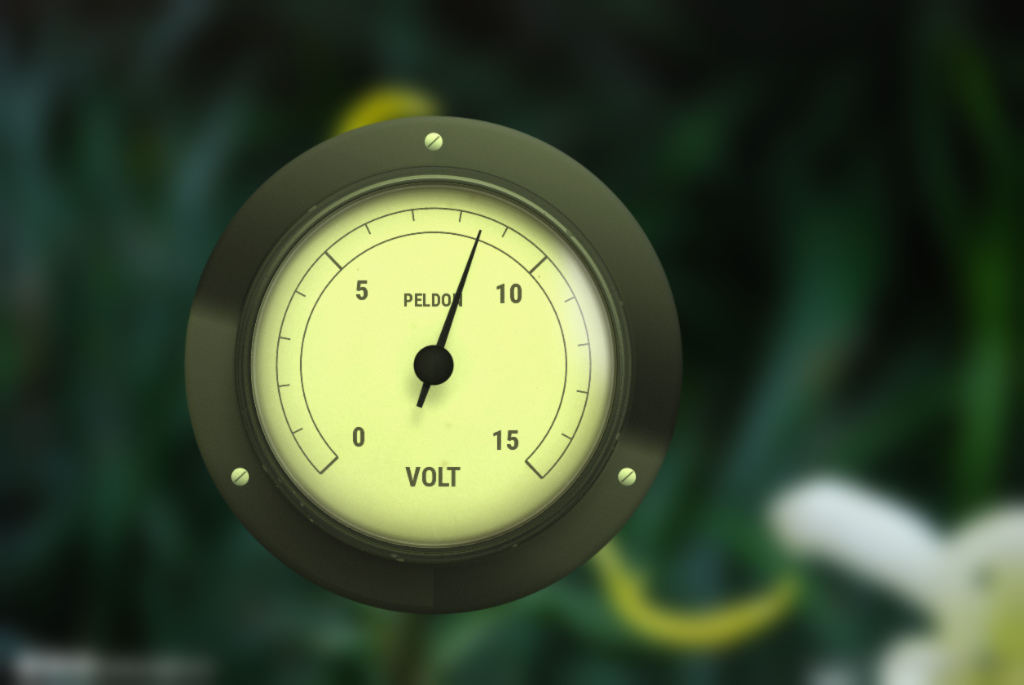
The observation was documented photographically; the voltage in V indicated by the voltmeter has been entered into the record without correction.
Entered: 8.5 V
